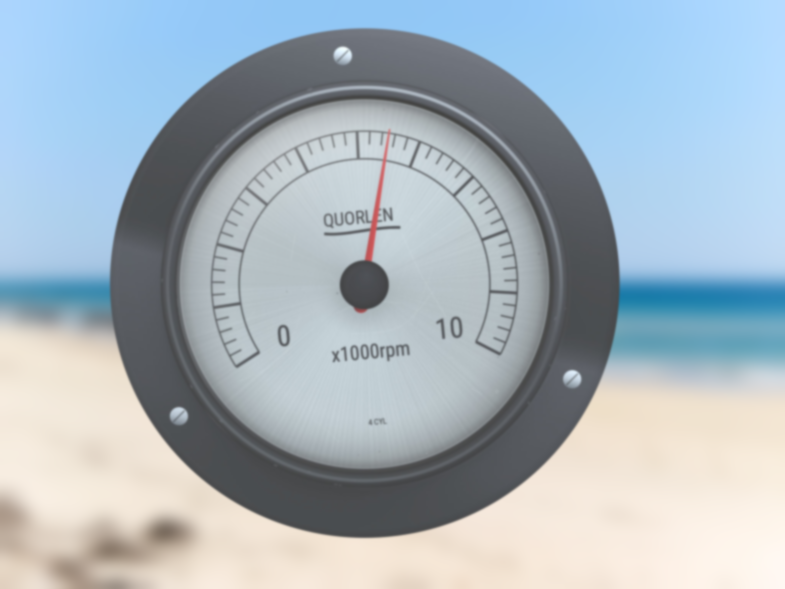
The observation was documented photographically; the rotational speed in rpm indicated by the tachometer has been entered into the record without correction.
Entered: 5500 rpm
